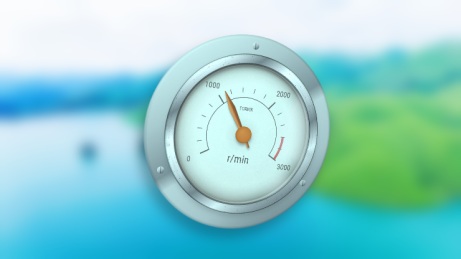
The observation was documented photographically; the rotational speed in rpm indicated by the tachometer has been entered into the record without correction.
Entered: 1100 rpm
